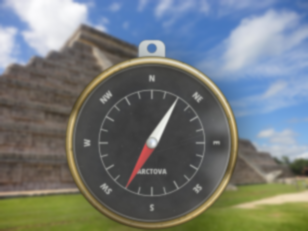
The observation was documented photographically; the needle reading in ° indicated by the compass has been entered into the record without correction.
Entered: 210 °
